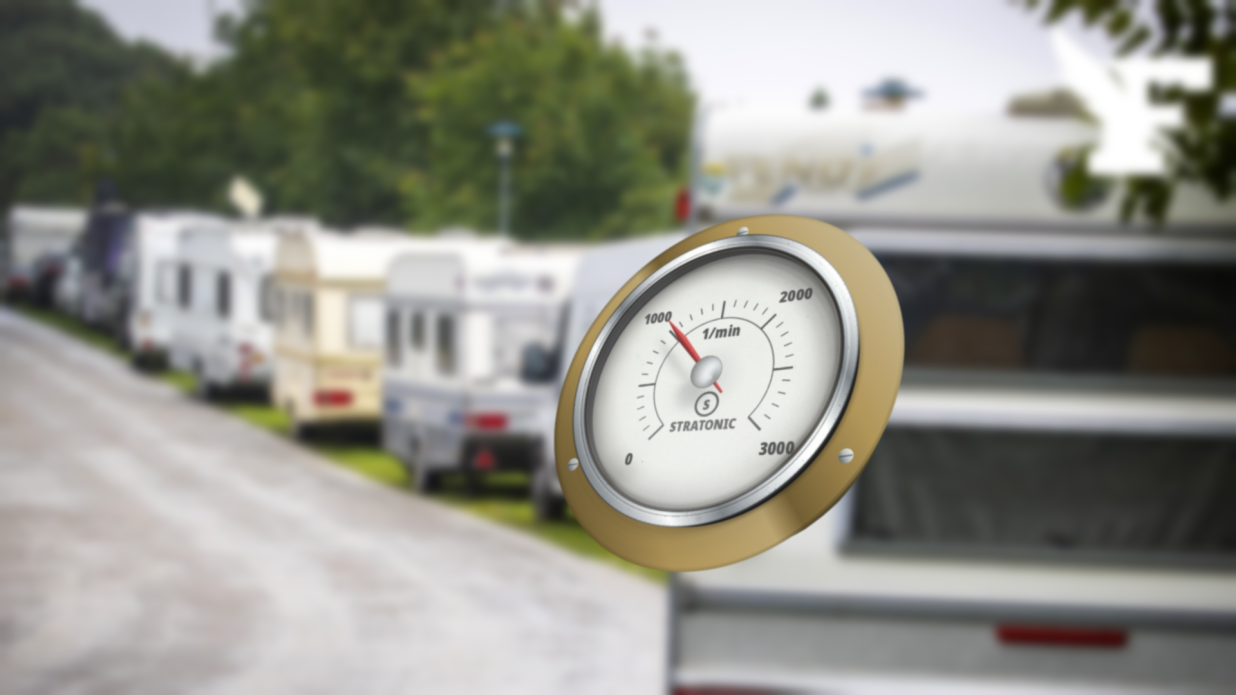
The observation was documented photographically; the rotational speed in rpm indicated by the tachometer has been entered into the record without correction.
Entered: 1050 rpm
